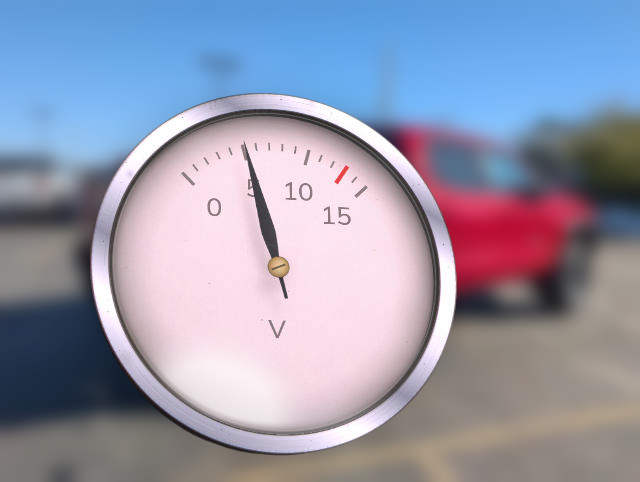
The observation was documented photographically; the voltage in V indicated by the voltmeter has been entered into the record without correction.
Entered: 5 V
